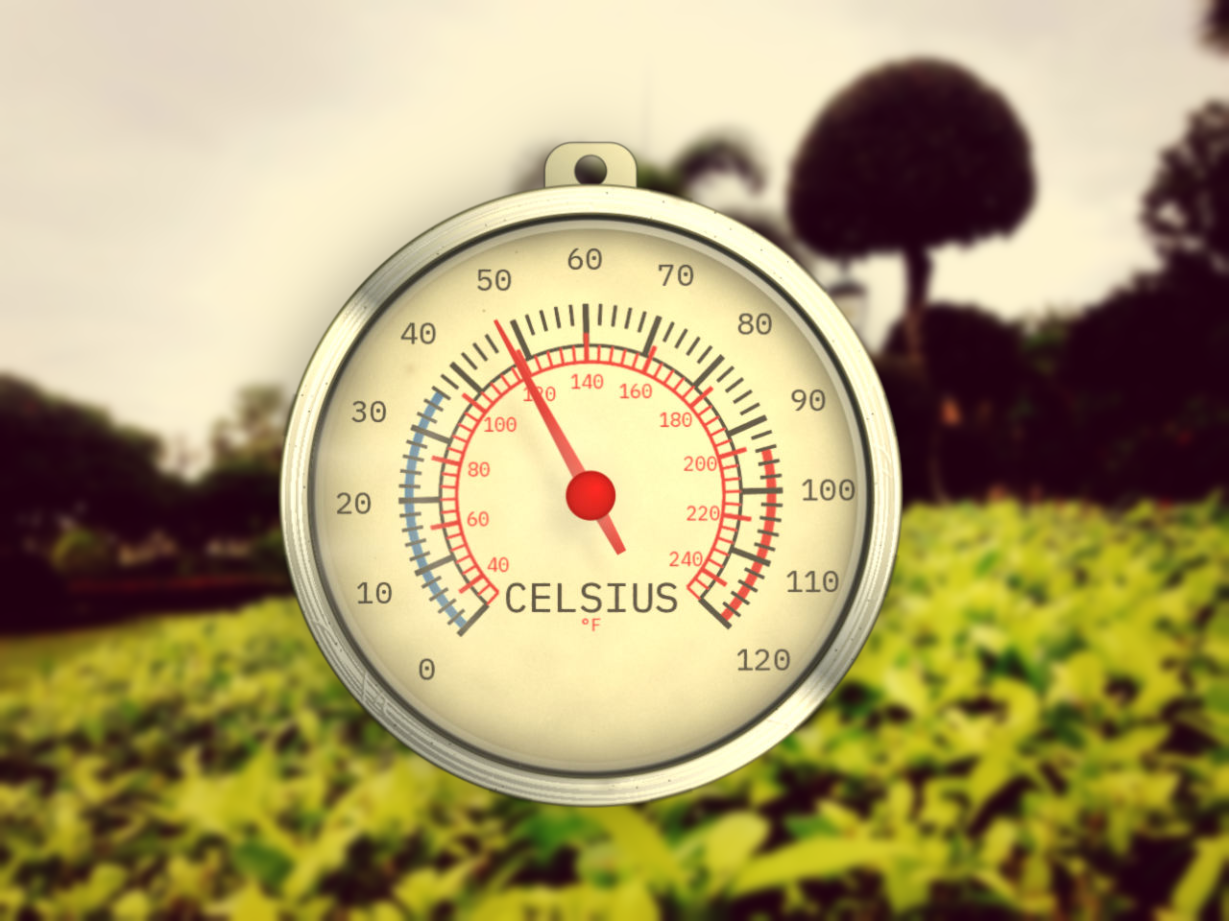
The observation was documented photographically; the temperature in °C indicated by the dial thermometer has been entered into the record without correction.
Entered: 48 °C
